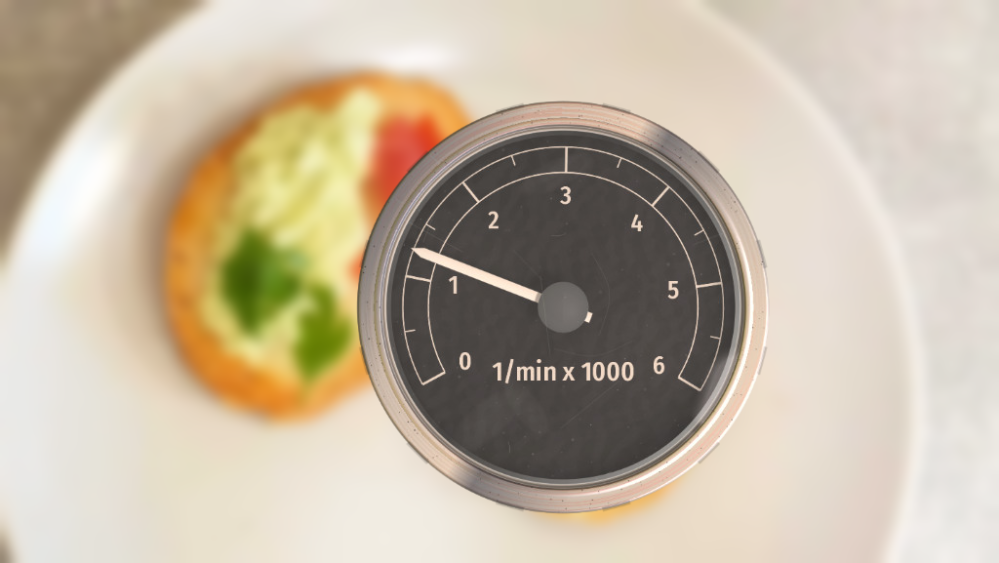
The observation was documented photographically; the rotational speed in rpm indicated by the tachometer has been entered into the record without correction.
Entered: 1250 rpm
